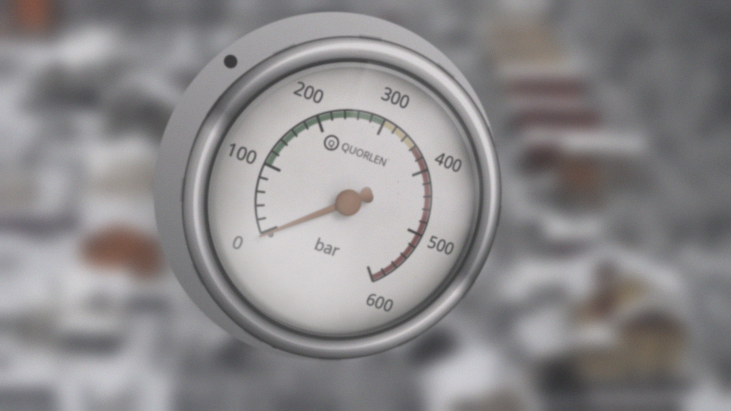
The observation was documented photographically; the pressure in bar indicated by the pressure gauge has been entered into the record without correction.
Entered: 0 bar
